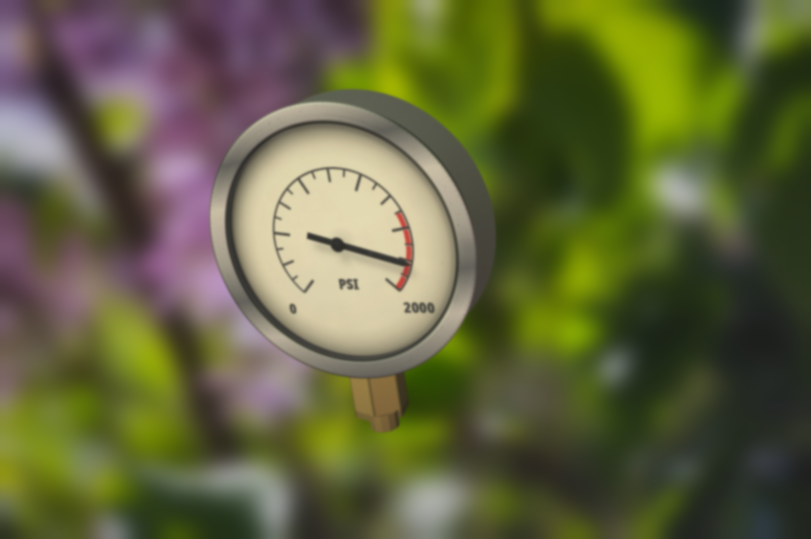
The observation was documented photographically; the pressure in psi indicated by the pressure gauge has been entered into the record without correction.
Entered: 1800 psi
